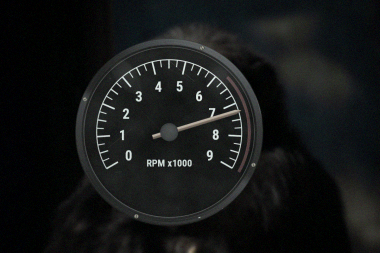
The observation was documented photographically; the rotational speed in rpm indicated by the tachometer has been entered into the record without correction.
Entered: 7250 rpm
